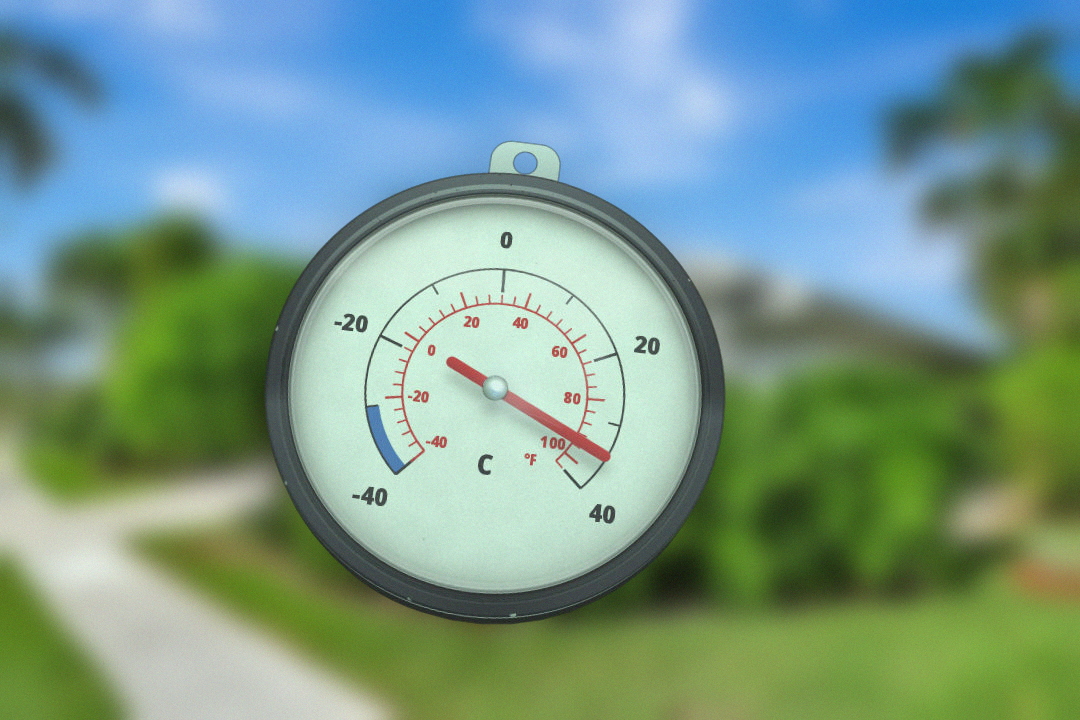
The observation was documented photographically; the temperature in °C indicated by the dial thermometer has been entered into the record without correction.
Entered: 35 °C
